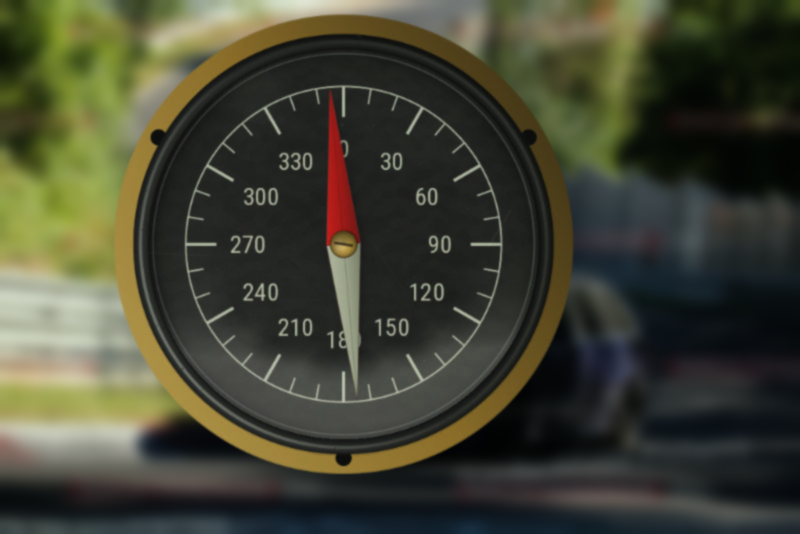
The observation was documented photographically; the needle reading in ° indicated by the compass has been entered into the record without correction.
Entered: 355 °
